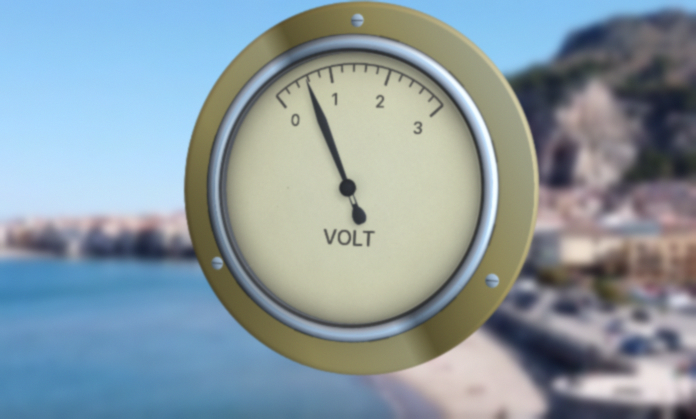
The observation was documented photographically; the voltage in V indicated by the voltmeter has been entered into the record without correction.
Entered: 0.6 V
